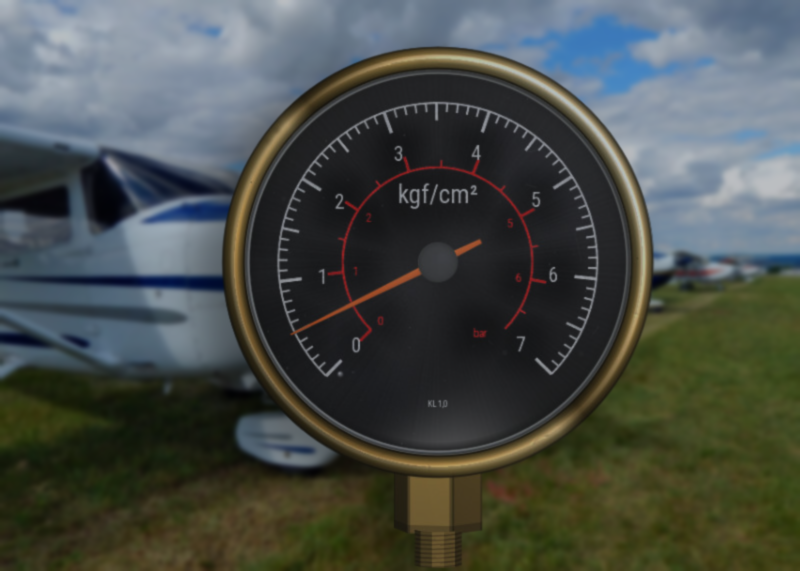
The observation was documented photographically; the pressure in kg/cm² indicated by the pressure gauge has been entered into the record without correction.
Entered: 0.5 kg/cm²
